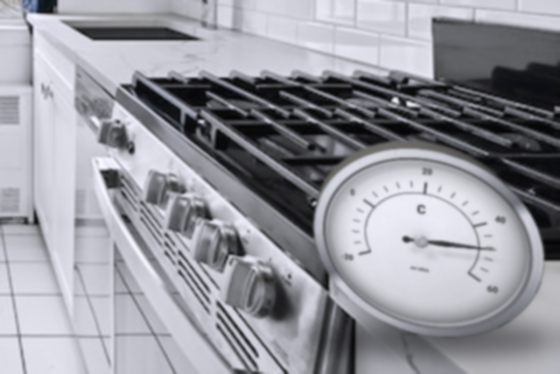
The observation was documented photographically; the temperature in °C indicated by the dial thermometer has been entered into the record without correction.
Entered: 48 °C
